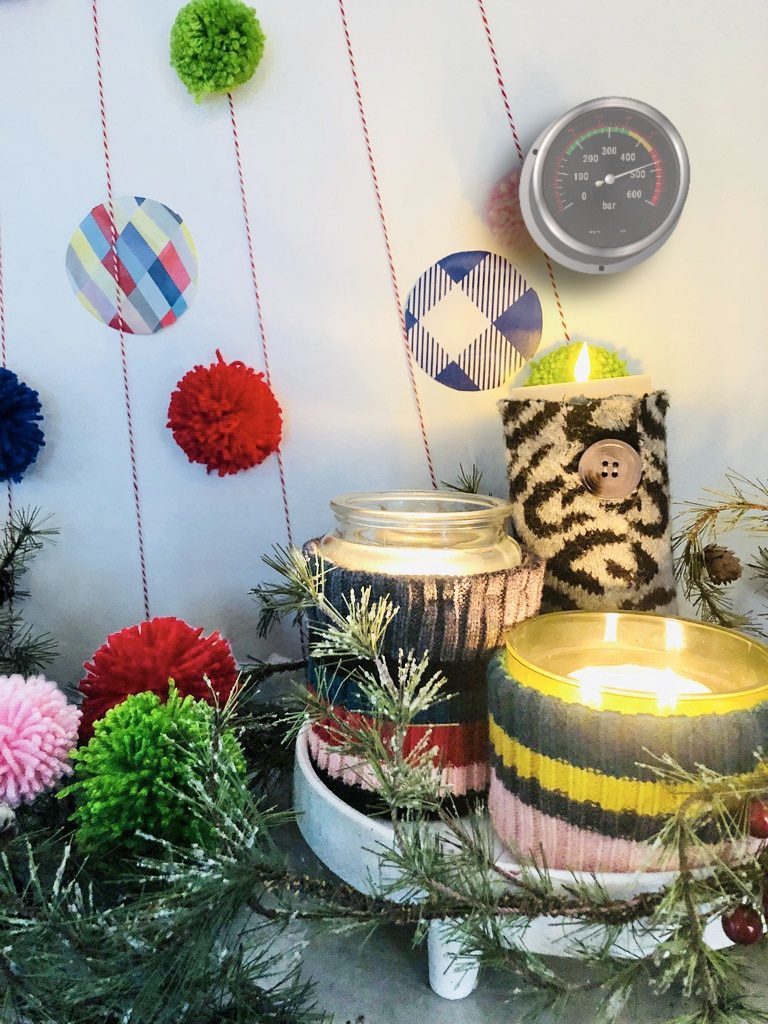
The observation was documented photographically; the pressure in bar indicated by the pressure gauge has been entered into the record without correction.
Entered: 480 bar
